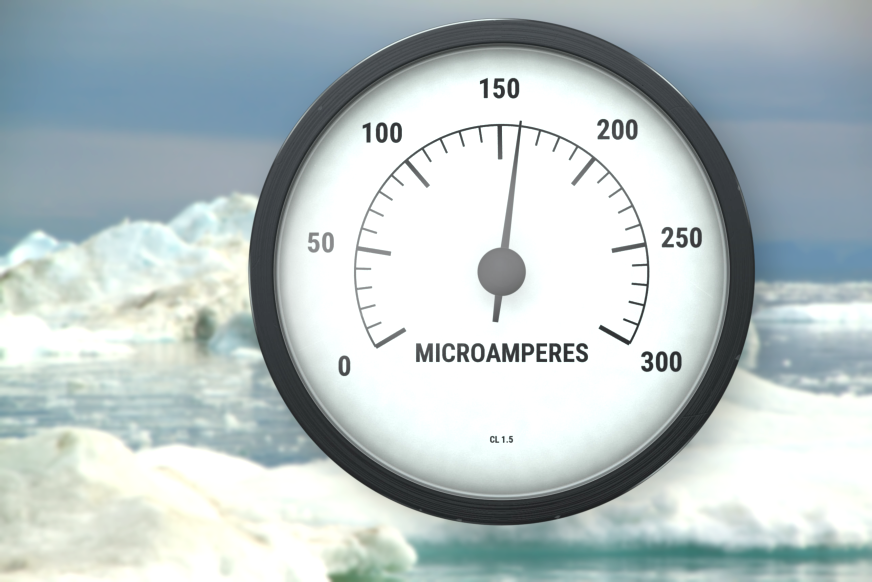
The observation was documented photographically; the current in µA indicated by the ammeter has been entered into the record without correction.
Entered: 160 µA
